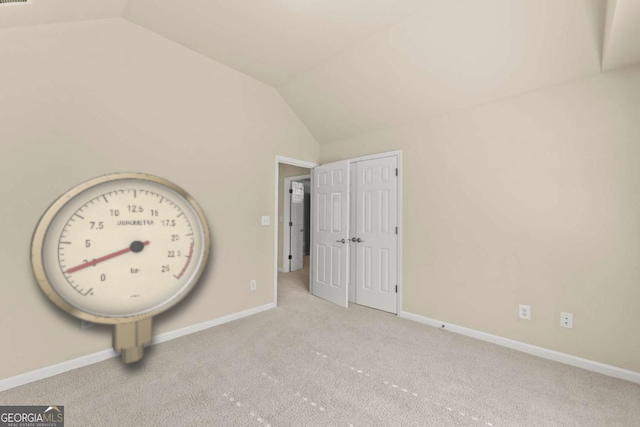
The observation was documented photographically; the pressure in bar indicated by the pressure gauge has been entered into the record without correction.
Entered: 2.5 bar
